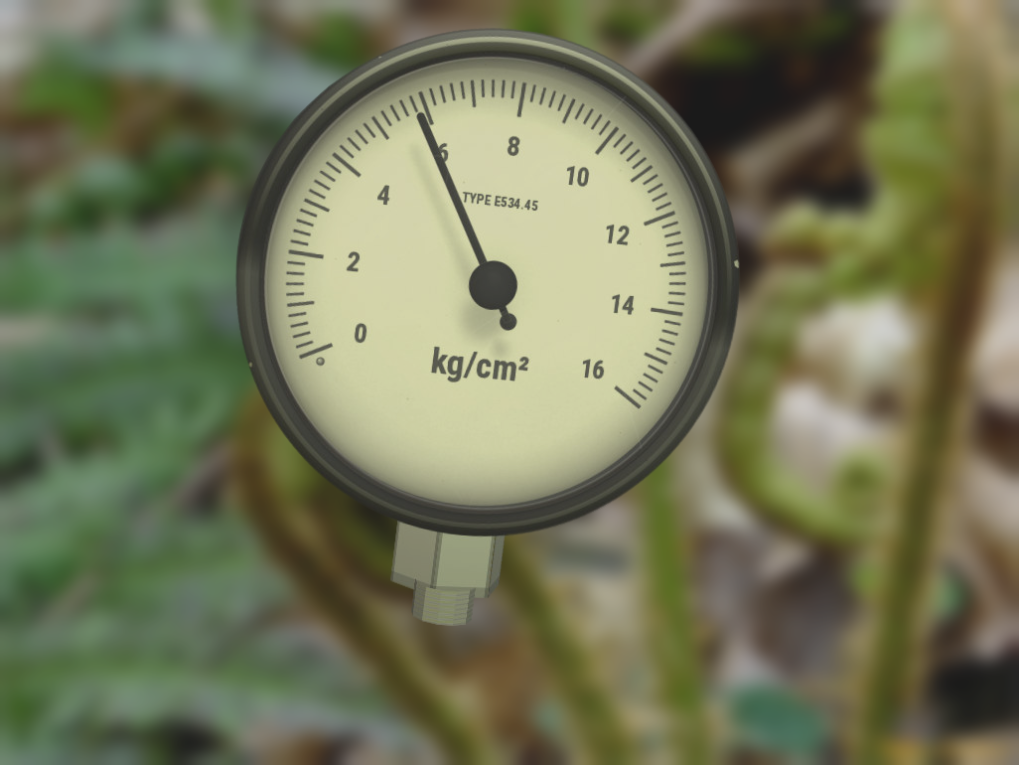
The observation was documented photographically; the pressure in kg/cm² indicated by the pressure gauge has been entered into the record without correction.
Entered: 5.8 kg/cm²
